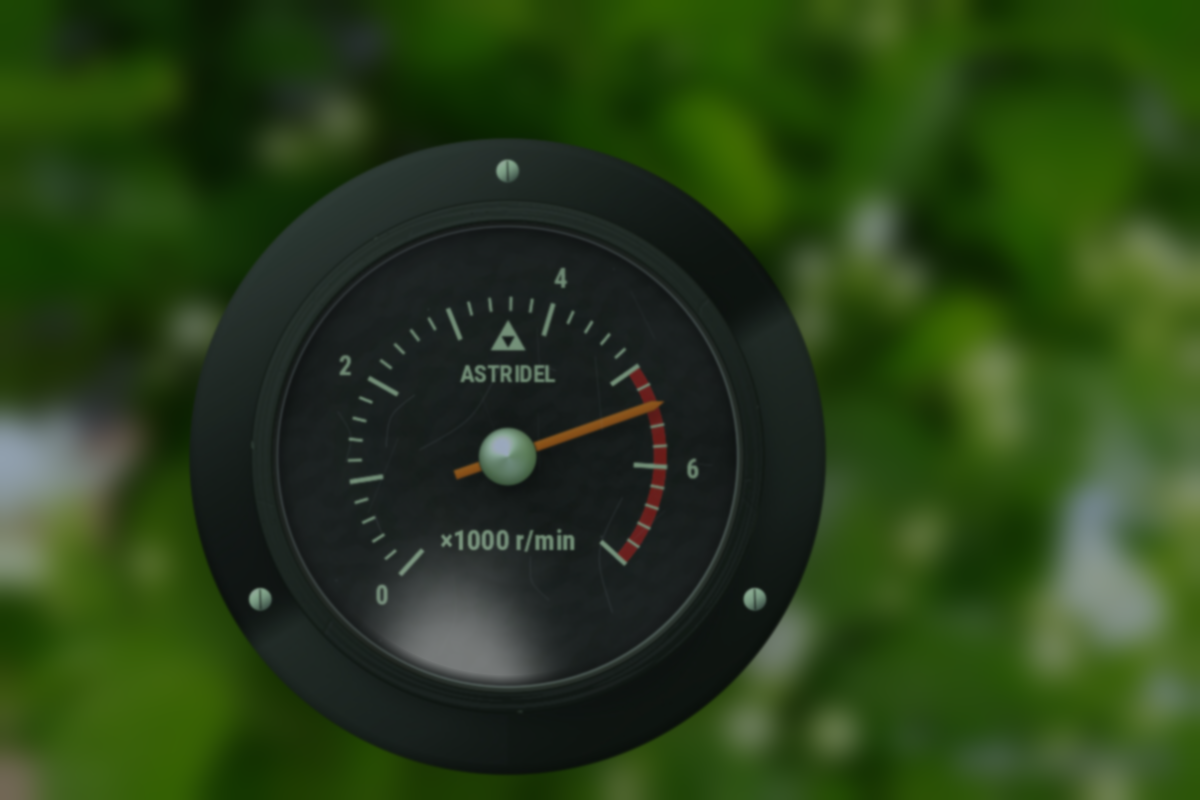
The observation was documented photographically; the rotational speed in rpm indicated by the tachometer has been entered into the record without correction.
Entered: 5400 rpm
